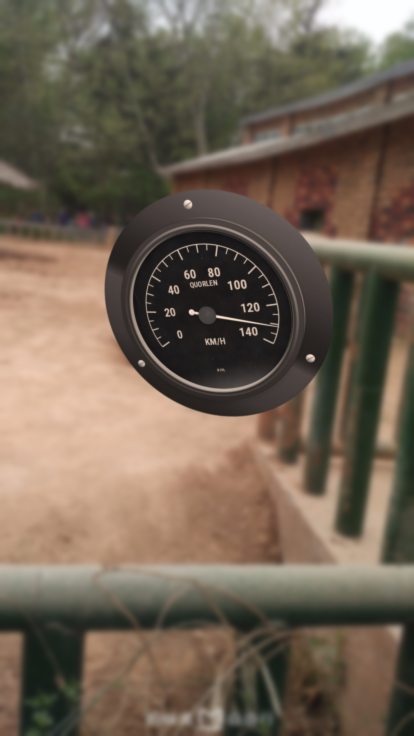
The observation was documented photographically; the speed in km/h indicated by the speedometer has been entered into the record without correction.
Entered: 130 km/h
